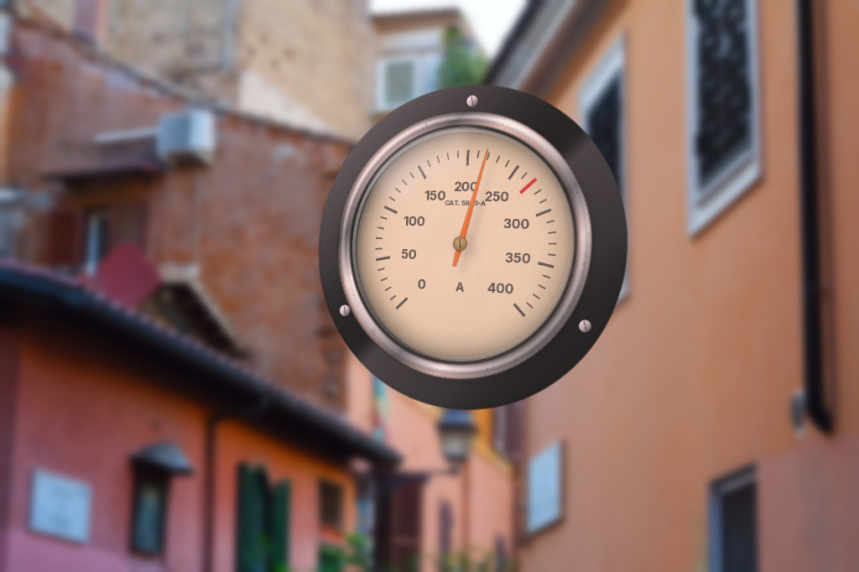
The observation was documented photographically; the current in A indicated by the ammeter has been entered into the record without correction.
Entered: 220 A
